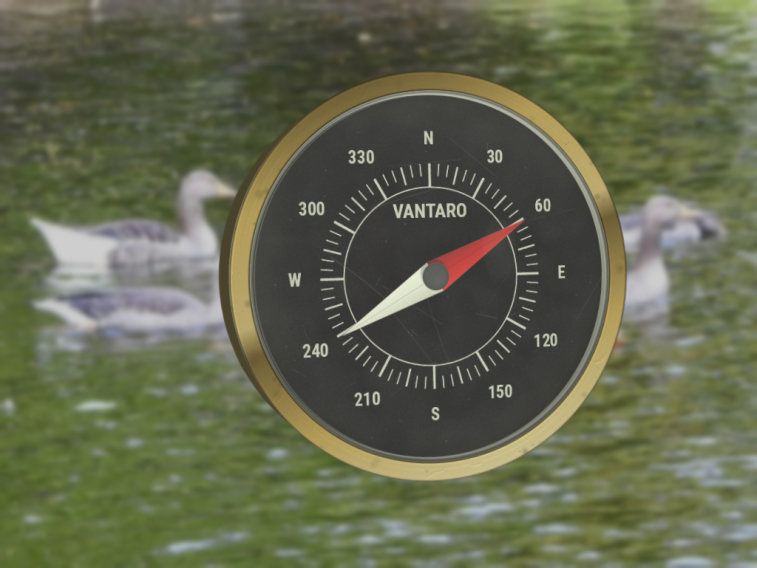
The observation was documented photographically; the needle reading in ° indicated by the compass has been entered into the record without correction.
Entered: 60 °
